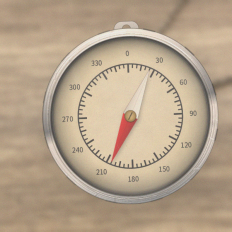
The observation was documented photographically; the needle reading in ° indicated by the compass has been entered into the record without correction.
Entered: 205 °
